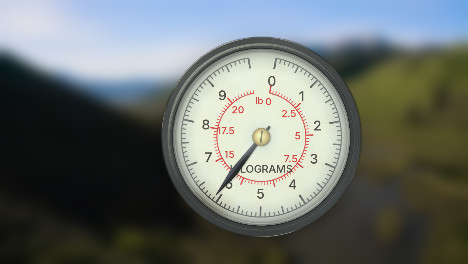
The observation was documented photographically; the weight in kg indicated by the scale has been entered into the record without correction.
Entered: 6.1 kg
